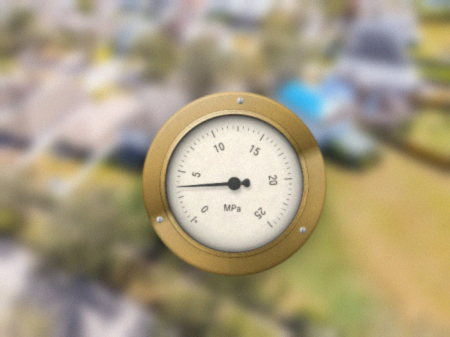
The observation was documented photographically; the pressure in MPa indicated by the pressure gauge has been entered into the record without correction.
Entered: 3.5 MPa
